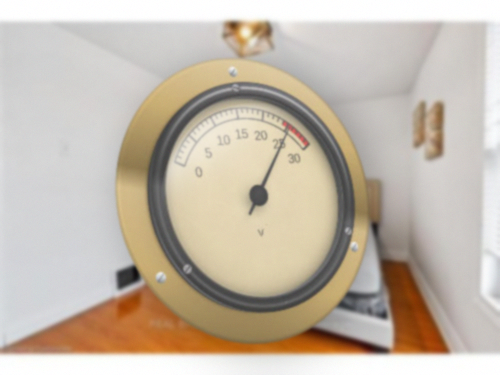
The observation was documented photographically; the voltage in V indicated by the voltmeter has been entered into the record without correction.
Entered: 25 V
